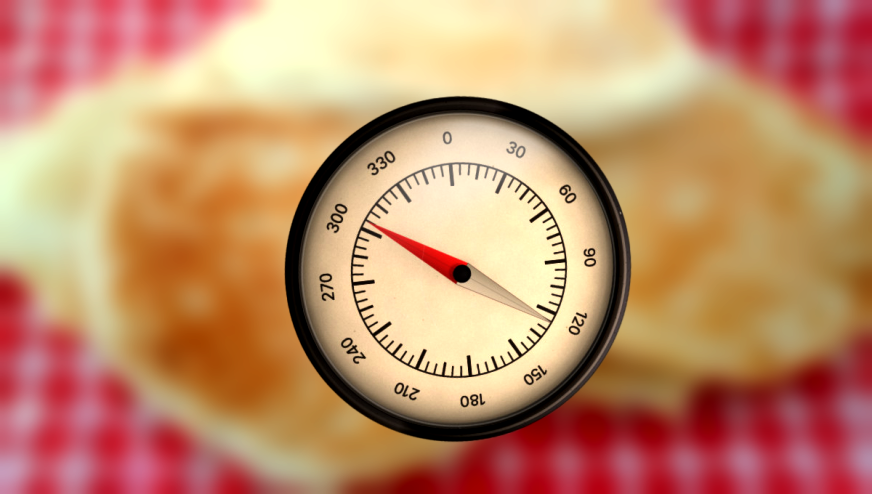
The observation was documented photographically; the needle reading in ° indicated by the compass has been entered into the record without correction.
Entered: 305 °
